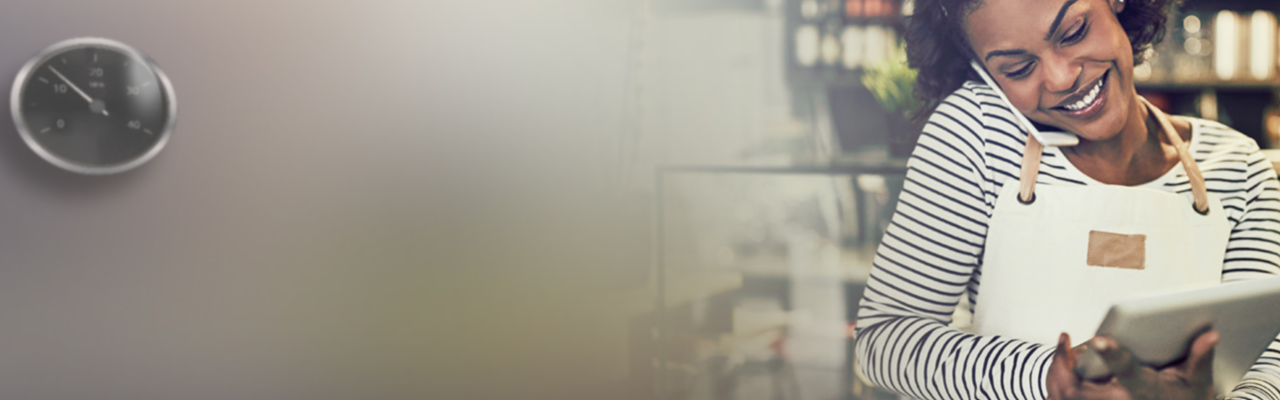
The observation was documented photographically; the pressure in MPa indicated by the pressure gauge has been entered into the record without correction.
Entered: 12.5 MPa
